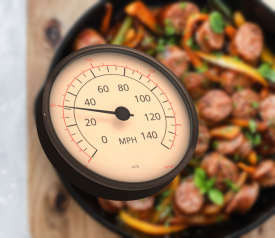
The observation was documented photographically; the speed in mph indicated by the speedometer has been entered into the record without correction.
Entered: 30 mph
